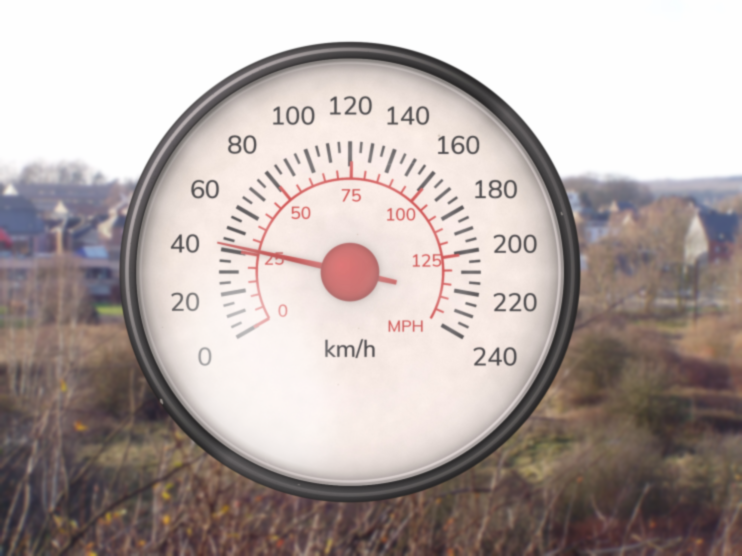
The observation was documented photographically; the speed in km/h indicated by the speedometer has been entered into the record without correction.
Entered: 42.5 km/h
